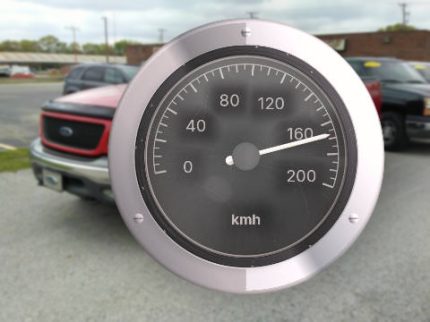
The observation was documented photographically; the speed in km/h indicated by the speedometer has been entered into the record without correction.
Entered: 167.5 km/h
